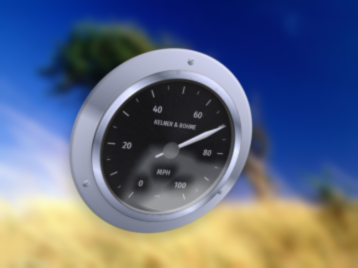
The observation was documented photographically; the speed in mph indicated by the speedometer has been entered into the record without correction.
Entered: 70 mph
